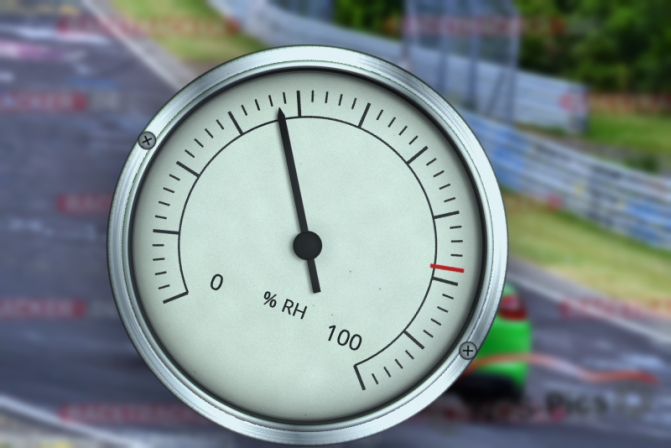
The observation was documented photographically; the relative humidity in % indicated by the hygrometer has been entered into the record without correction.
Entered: 37 %
